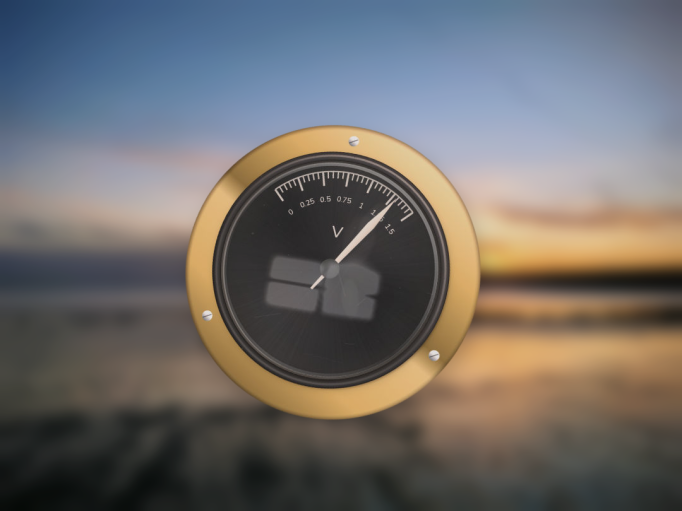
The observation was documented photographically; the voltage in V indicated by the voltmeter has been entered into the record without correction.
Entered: 1.3 V
